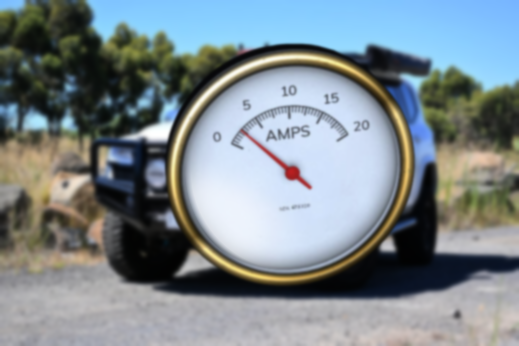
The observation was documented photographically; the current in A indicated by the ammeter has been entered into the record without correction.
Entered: 2.5 A
